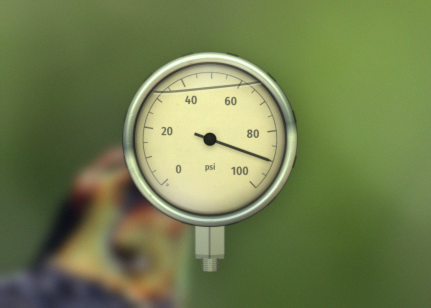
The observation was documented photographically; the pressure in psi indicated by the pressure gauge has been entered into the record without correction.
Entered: 90 psi
